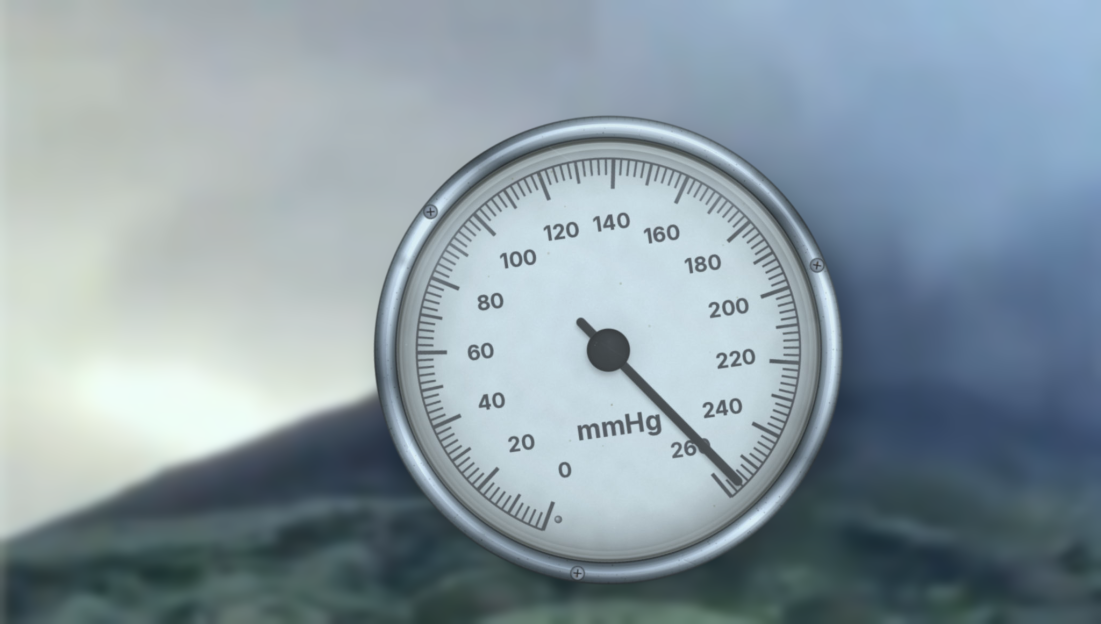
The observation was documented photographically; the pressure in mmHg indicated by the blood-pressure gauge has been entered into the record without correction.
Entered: 256 mmHg
